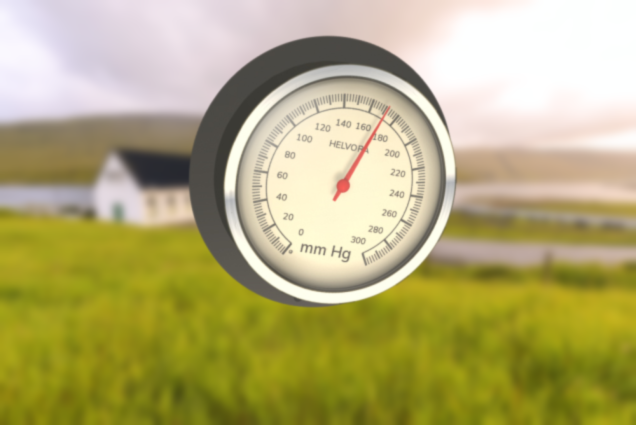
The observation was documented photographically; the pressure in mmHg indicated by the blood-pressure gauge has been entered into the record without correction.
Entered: 170 mmHg
